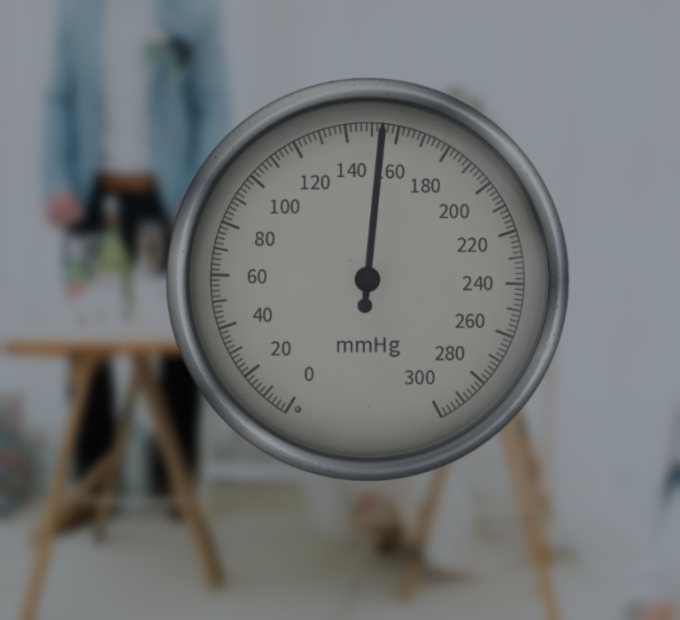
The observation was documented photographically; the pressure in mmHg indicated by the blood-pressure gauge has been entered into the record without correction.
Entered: 154 mmHg
